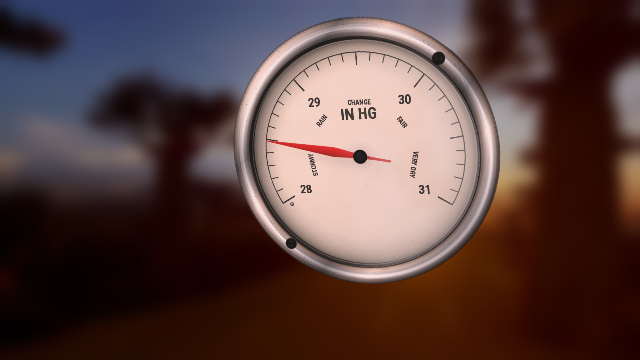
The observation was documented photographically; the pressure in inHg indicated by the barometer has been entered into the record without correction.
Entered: 28.5 inHg
